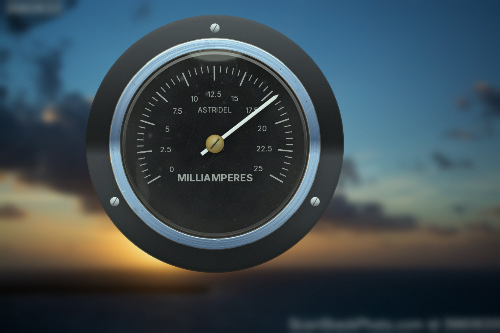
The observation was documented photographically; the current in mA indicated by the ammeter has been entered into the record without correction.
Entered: 18 mA
